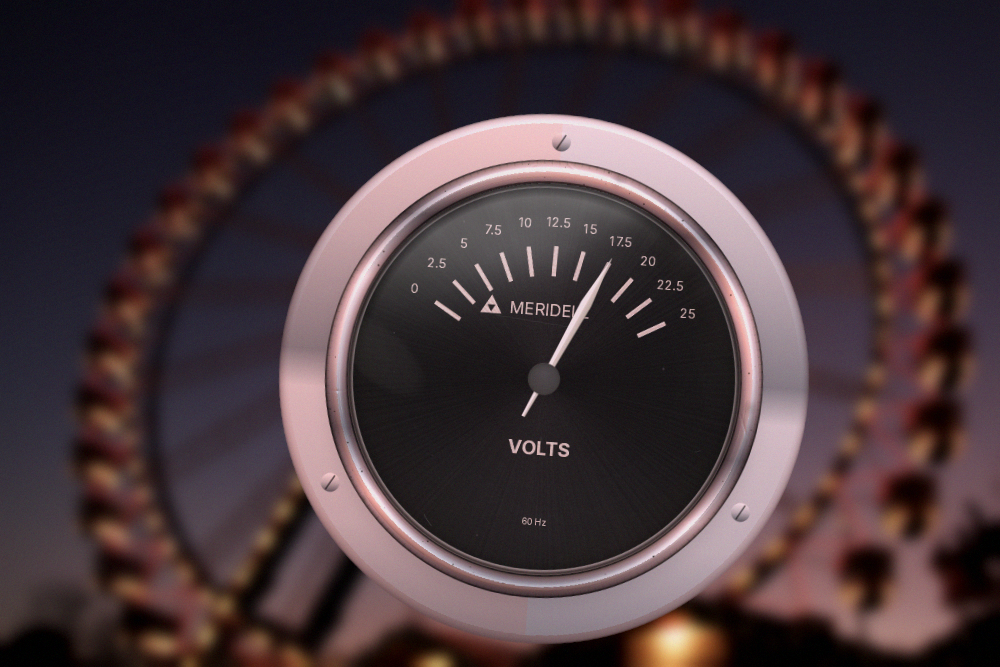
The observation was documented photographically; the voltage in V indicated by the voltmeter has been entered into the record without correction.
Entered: 17.5 V
